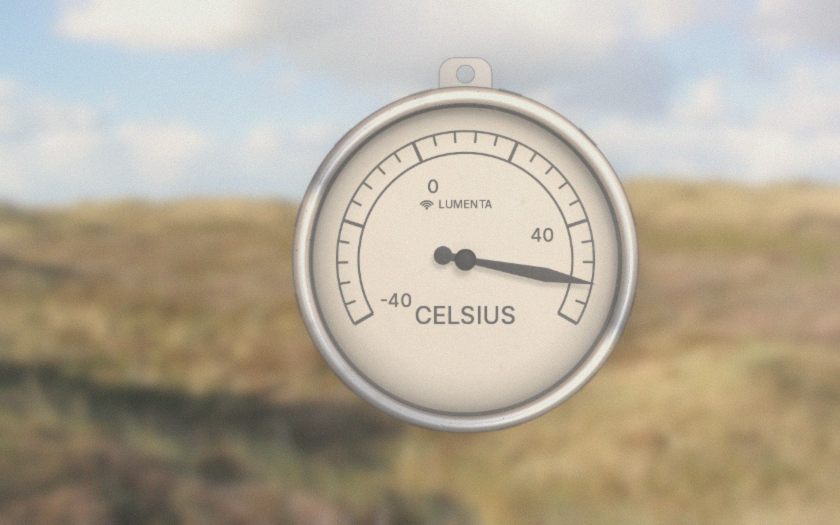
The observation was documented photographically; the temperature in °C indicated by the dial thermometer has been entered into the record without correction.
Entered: 52 °C
